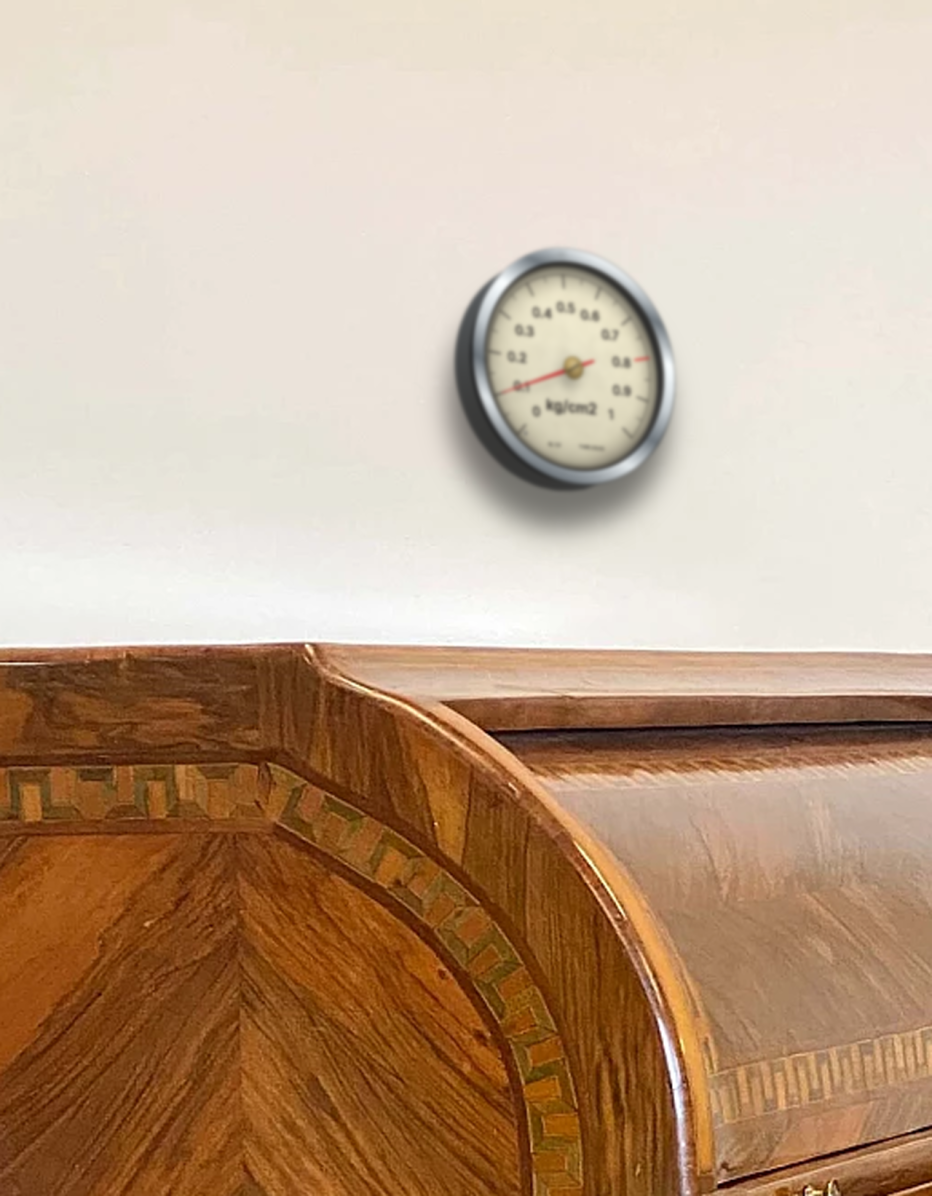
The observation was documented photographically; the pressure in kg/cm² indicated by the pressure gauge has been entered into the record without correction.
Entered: 0.1 kg/cm²
